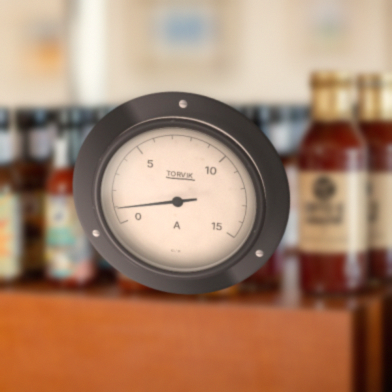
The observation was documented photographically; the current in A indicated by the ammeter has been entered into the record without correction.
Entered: 1 A
